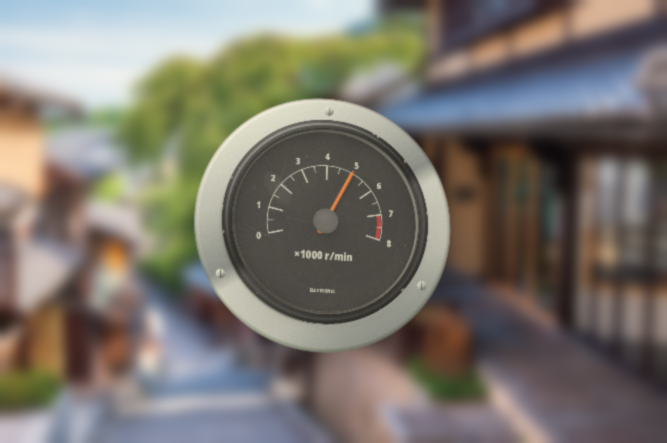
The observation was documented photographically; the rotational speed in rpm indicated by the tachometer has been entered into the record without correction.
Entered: 5000 rpm
